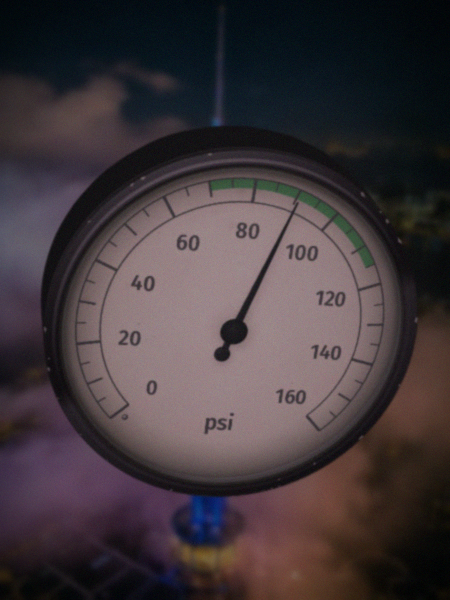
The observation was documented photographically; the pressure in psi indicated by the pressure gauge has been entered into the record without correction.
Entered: 90 psi
